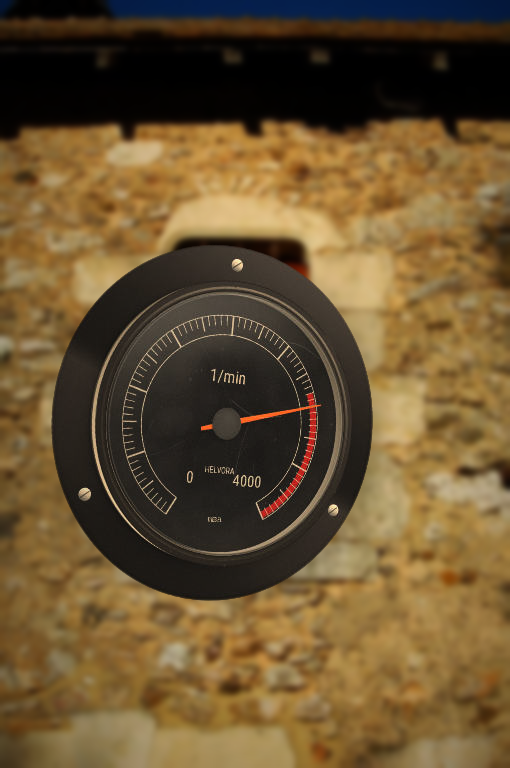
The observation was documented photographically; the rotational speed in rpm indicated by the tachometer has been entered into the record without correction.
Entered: 3000 rpm
